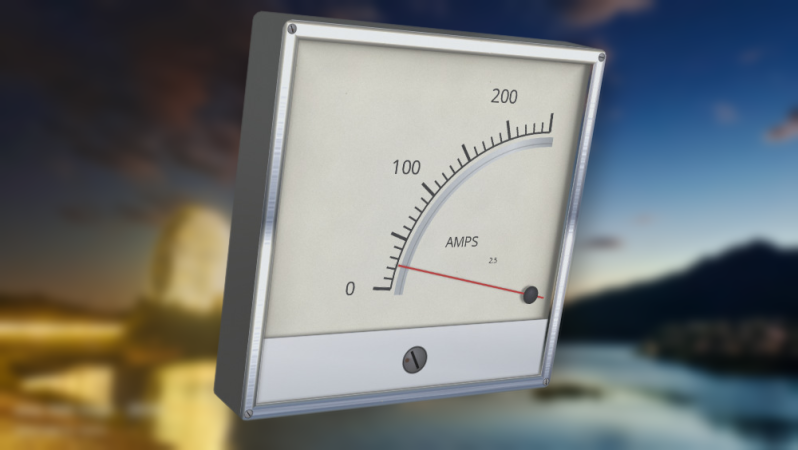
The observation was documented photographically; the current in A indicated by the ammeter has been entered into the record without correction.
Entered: 25 A
